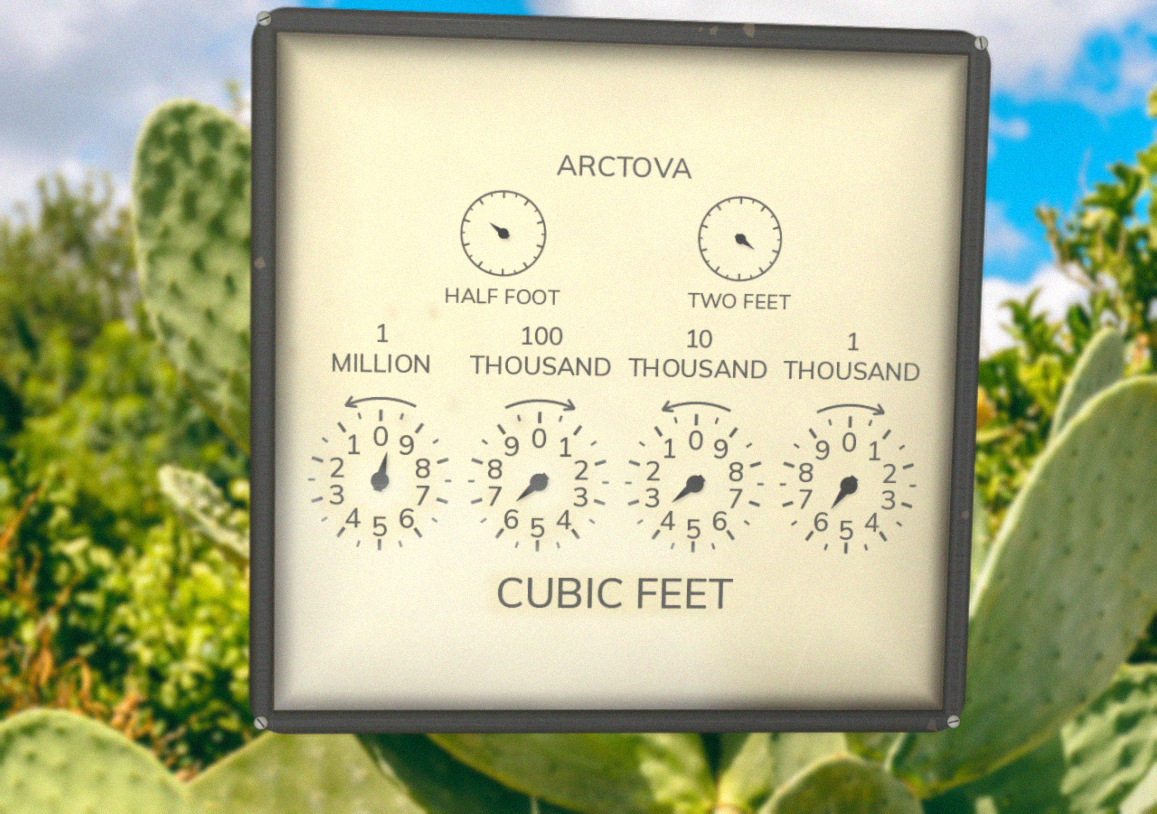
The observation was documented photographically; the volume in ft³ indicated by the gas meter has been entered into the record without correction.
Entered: 963600 ft³
